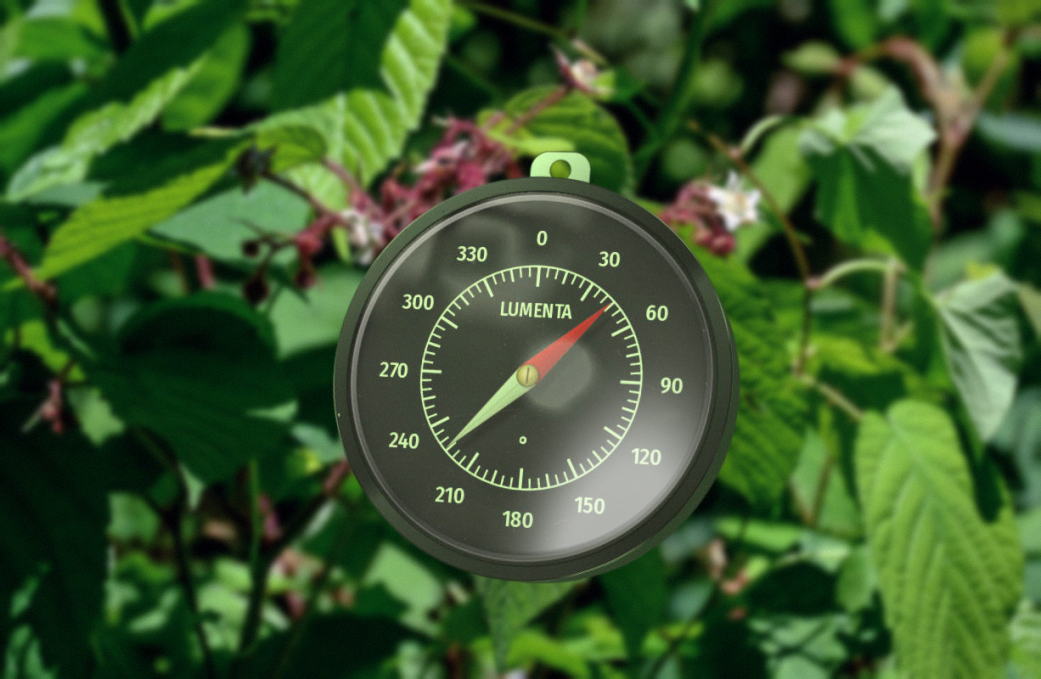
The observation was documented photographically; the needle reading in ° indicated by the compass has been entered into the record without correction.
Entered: 45 °
